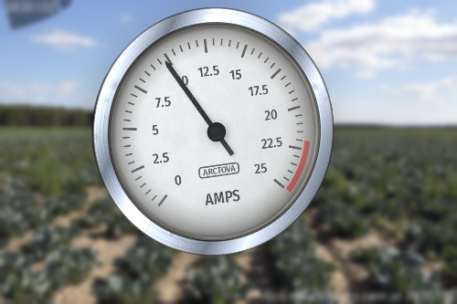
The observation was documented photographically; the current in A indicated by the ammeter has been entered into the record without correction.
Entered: 9.75 A
